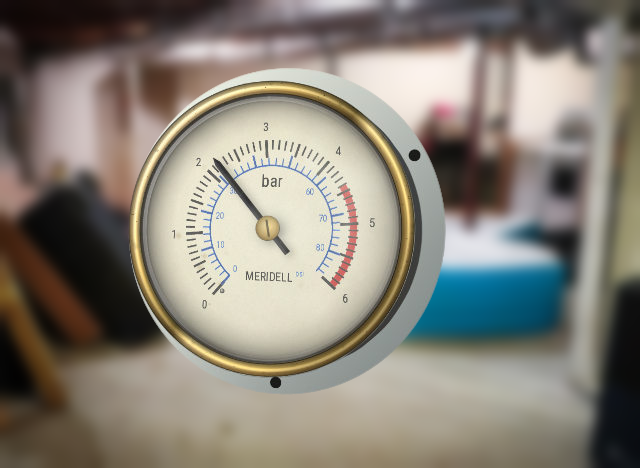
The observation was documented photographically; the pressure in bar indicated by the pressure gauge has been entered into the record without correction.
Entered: 2.2 bar
